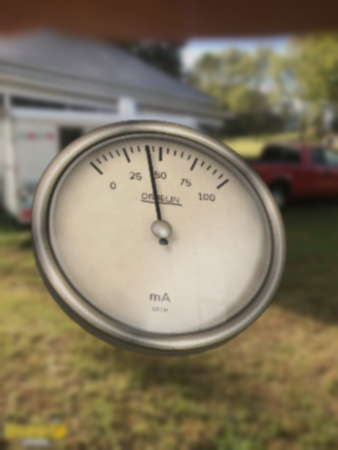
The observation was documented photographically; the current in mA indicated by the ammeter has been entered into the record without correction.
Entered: 40 mA
